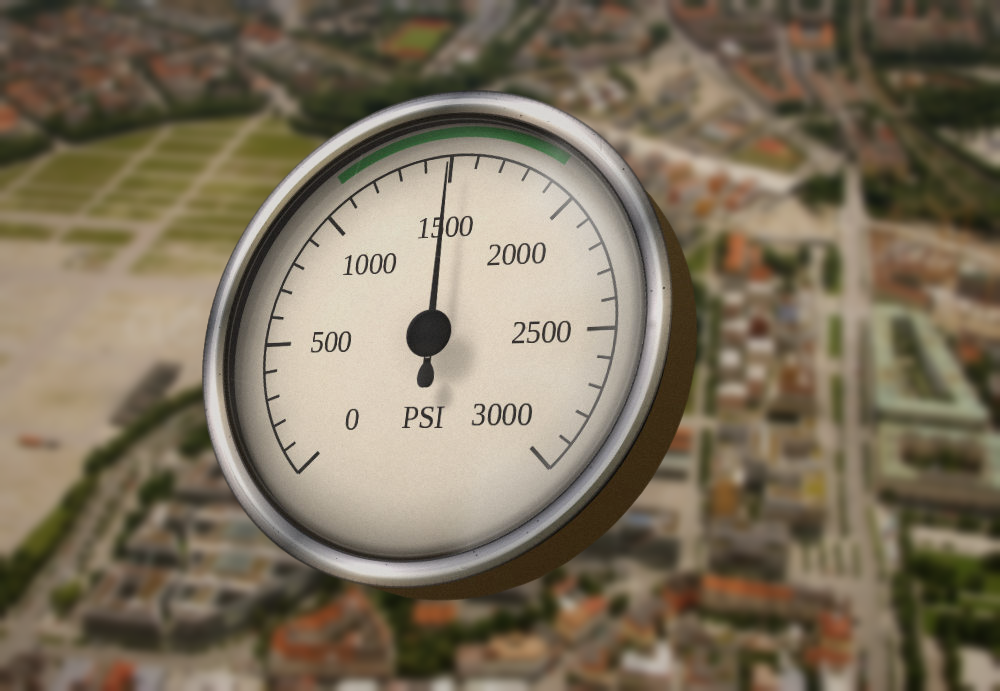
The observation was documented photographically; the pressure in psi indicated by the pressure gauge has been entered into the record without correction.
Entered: 1500 psi
